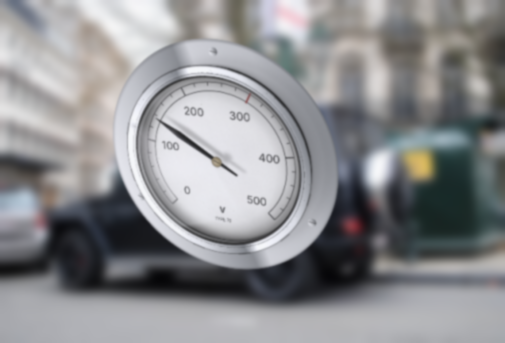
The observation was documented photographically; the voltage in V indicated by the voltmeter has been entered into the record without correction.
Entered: 140 V
